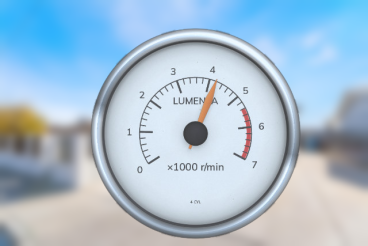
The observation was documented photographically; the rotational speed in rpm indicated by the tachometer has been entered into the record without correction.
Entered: 4200 rpm
